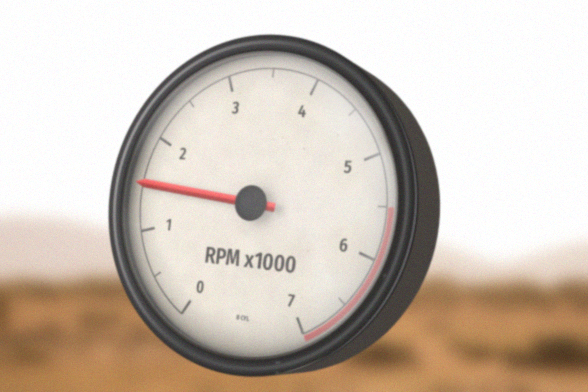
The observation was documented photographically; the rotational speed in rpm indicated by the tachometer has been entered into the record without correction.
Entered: 1500 rpm
